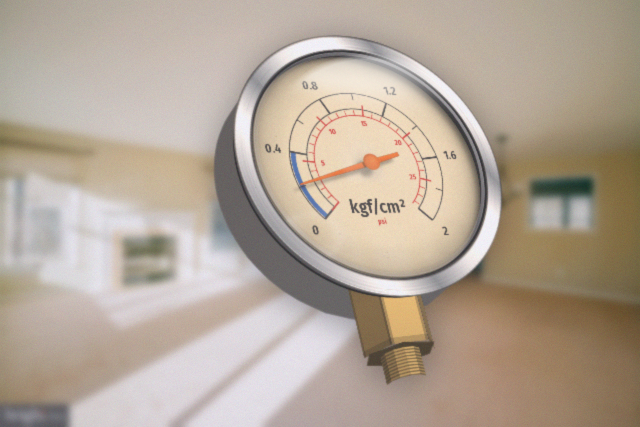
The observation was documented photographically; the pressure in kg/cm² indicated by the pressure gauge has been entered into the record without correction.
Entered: 0.2 kg/cm²
